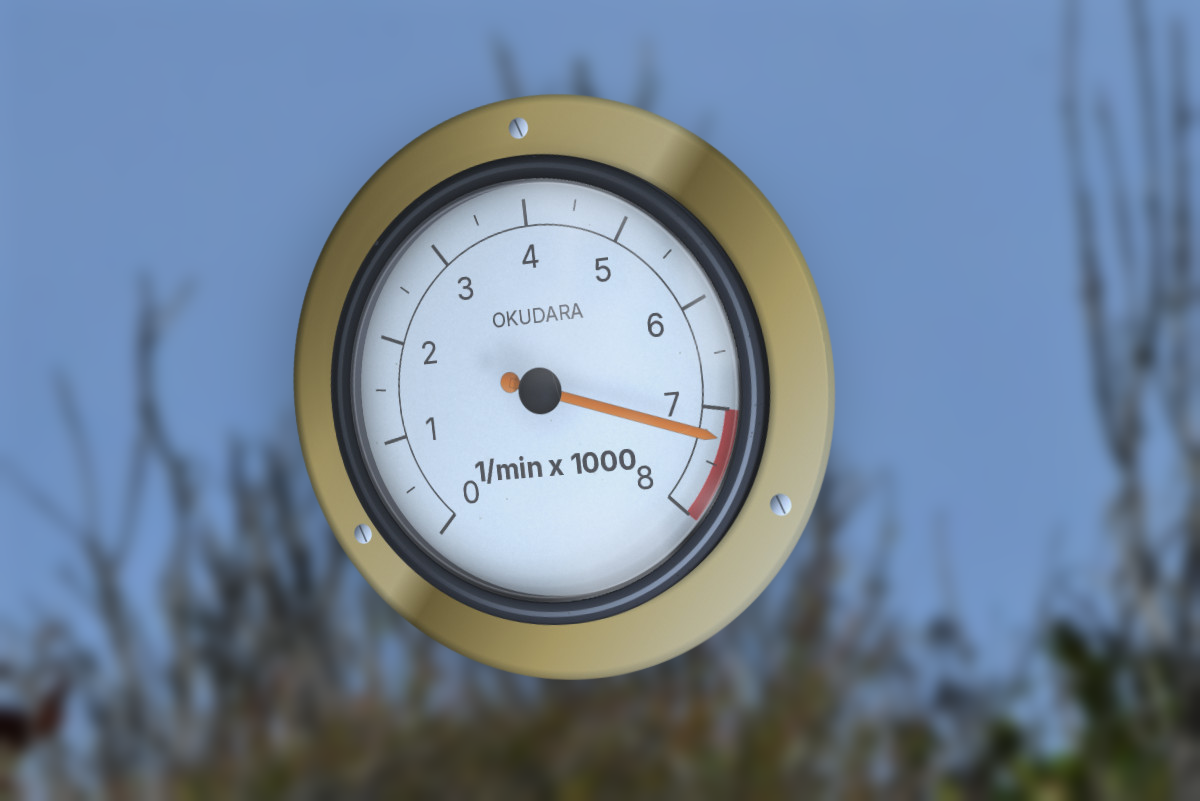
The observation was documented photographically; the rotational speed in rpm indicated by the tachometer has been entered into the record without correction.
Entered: 7250 rpm
